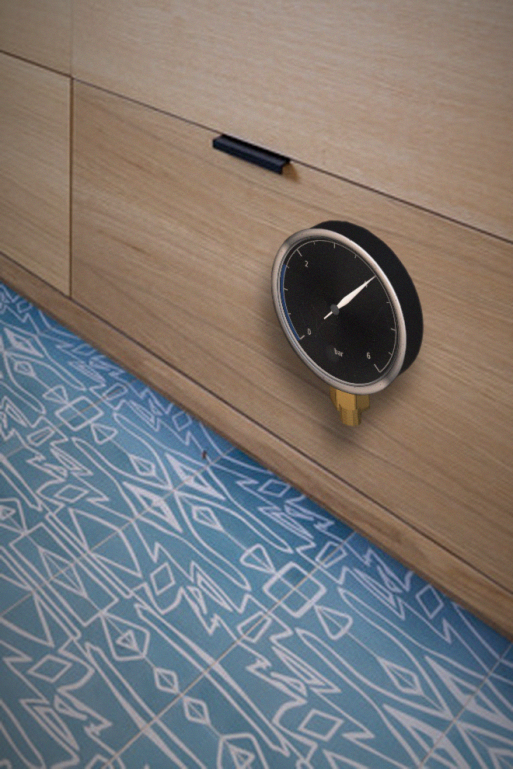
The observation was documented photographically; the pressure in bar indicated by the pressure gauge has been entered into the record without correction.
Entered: 4 bar
